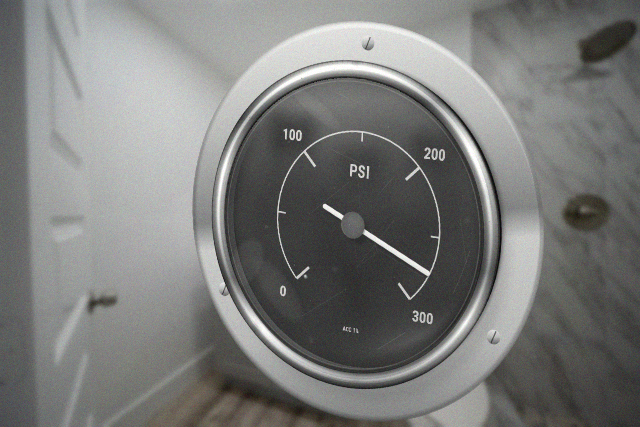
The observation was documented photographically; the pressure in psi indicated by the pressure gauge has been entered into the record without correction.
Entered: 275 psi
